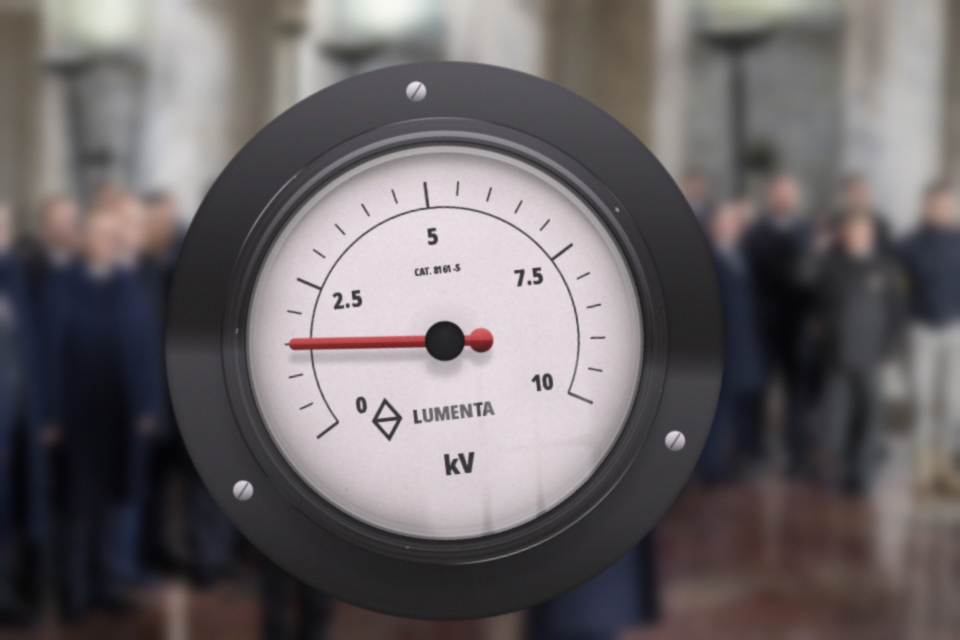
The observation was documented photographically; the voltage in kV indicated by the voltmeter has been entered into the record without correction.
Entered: 1.5 kV
